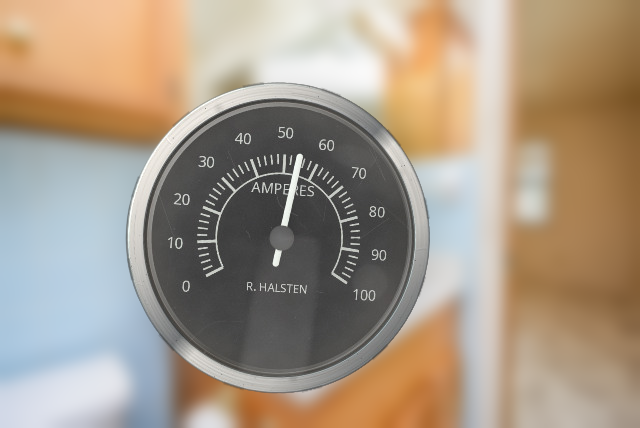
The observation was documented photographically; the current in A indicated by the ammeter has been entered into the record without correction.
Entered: 54 A
